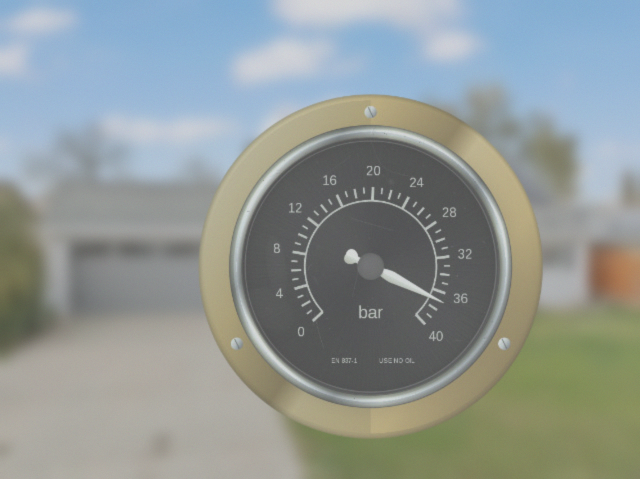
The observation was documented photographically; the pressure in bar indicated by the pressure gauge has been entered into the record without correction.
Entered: 37 bar
